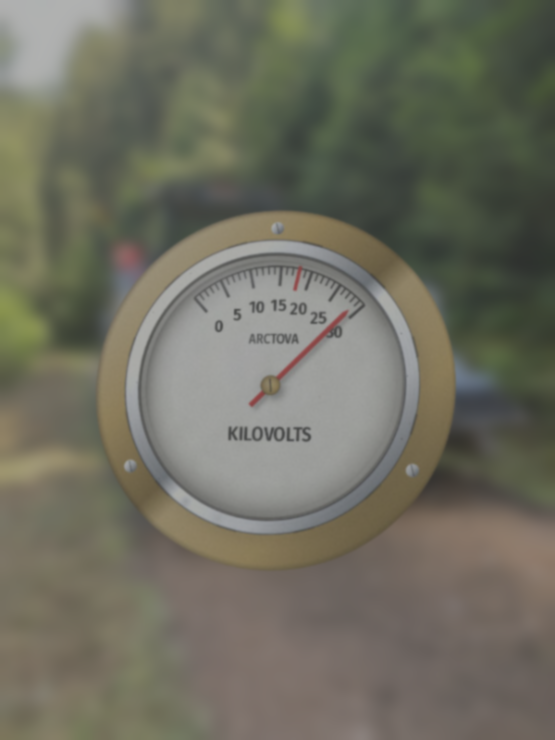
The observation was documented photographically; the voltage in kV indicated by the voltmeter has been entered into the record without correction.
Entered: 29 kV
